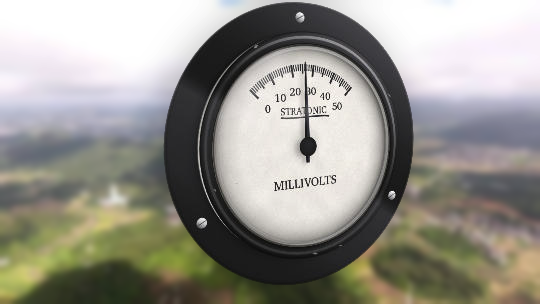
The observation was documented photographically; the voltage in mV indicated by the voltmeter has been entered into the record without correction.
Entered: 25 mV
